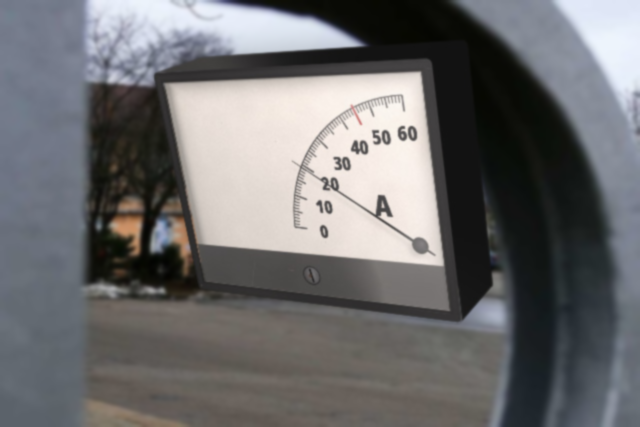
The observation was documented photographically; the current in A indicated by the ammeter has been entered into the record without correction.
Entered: 20 A
